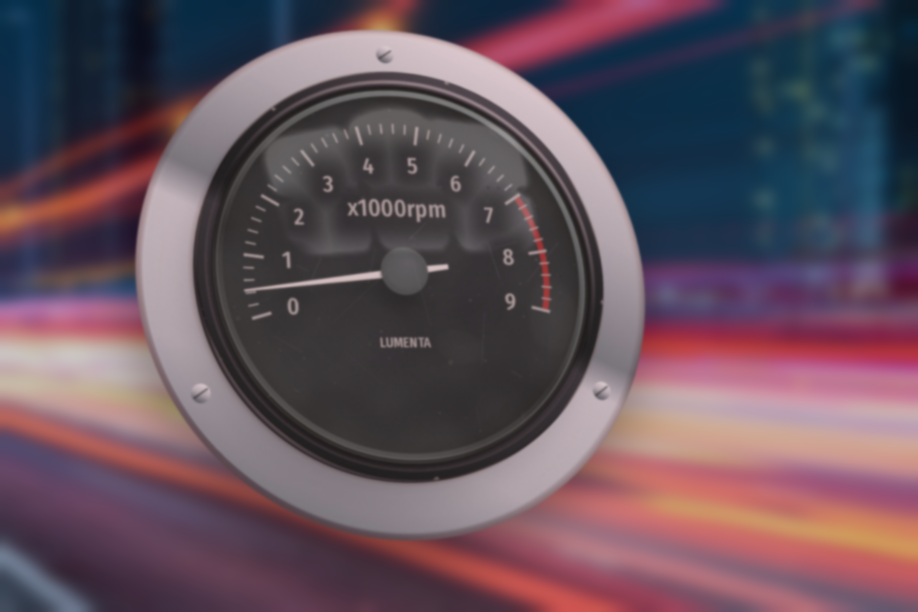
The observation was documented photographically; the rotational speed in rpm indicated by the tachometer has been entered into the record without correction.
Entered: 400 rpm
